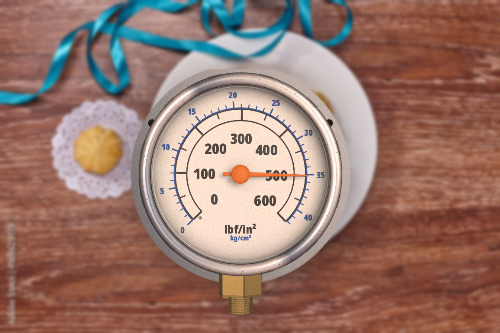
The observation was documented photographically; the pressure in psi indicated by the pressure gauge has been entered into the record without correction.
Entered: 500 psi
